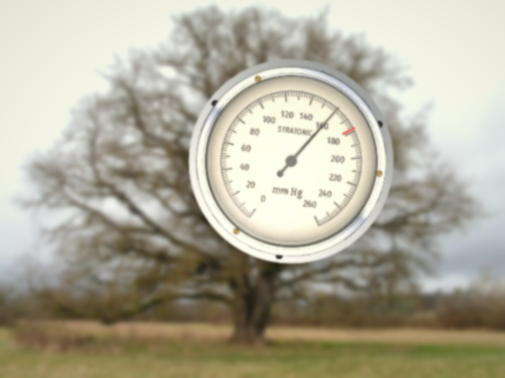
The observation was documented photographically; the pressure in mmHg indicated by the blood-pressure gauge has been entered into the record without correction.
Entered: 160 mmHg
